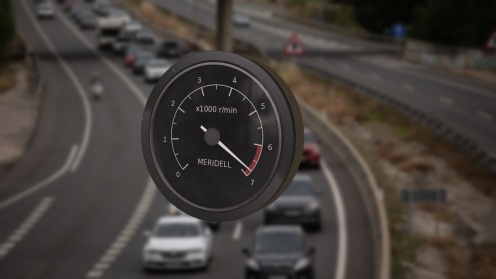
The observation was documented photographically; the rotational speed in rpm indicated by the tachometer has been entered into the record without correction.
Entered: 6750 rpm
